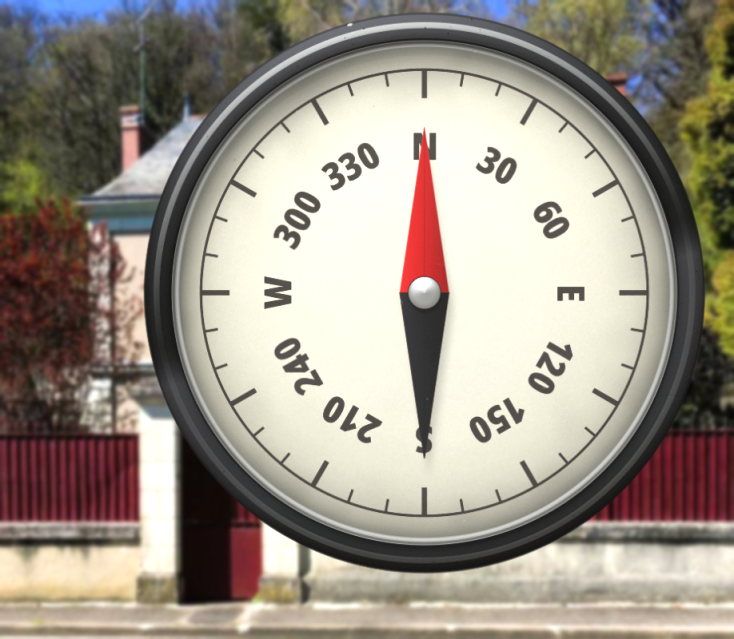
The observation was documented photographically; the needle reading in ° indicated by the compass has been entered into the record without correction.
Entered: 0 °
